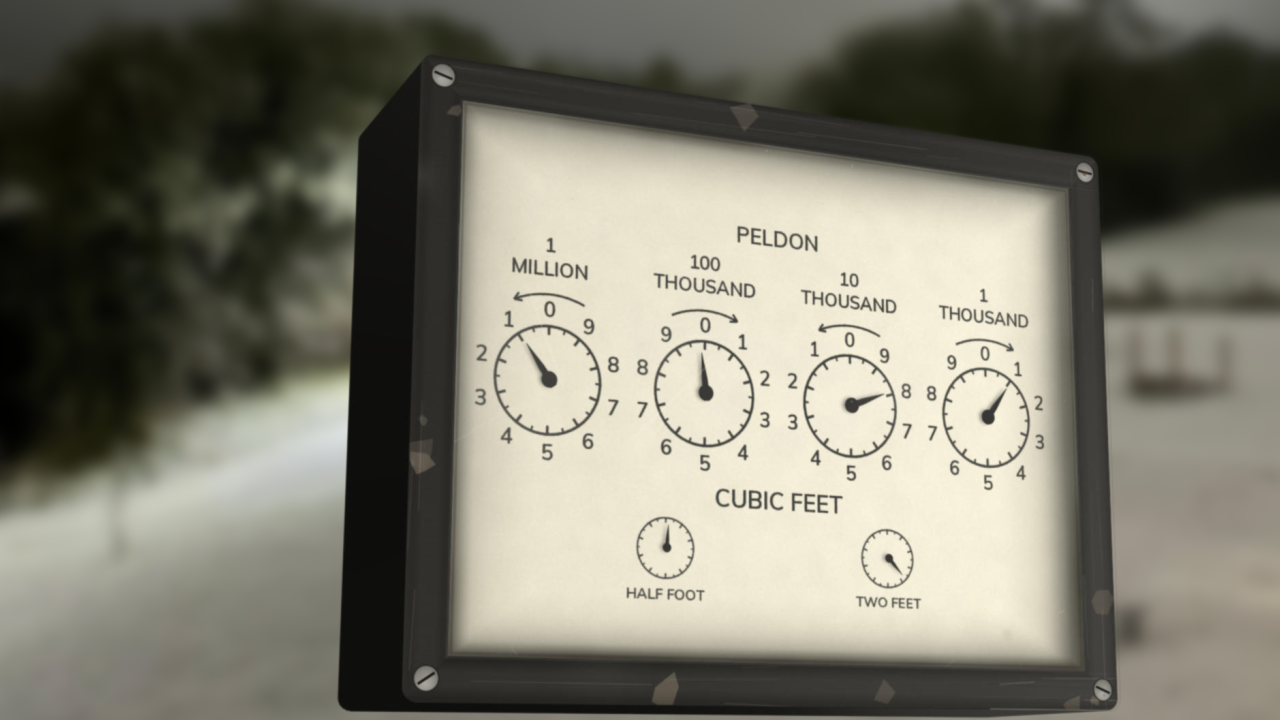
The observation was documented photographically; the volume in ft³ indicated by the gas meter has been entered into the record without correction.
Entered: 98100 ft³
